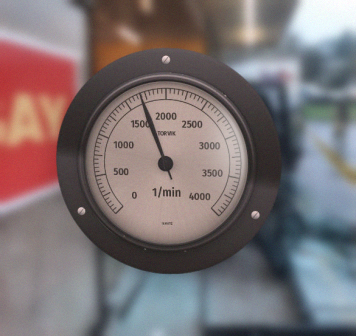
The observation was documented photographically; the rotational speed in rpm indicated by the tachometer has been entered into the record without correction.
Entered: 1700 rpm
